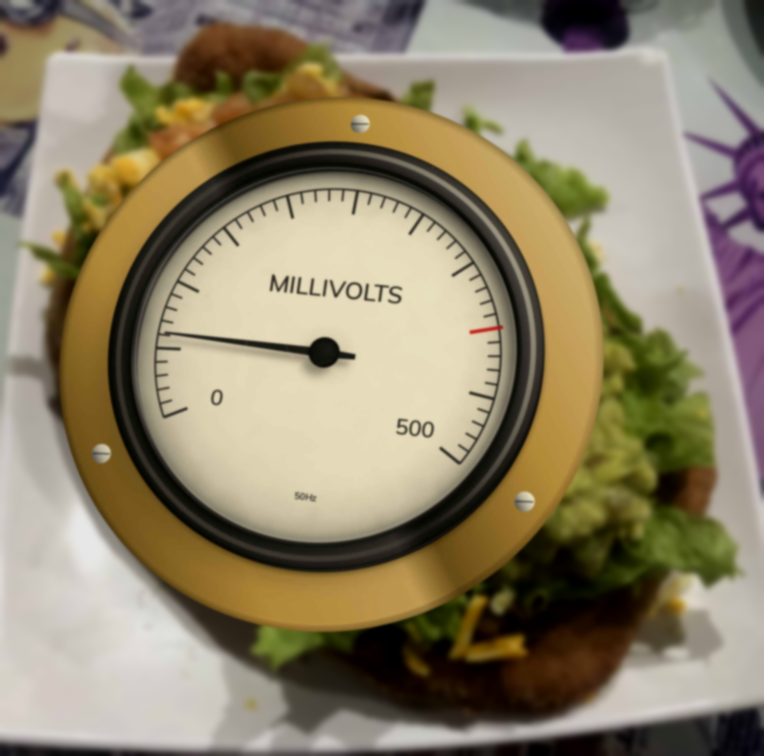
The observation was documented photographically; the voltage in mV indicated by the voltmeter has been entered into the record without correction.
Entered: 60 mV
